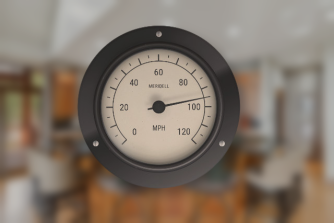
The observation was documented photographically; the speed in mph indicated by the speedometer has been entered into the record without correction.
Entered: 95 mph
